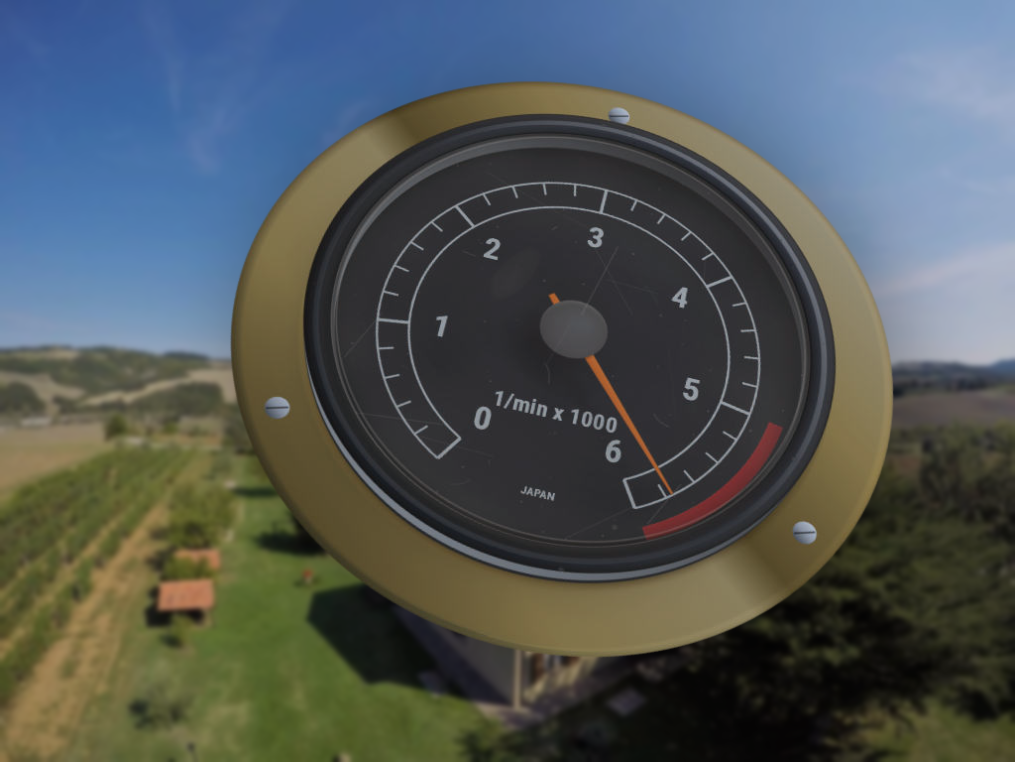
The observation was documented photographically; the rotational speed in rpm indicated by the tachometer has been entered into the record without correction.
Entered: 5800 rpm
